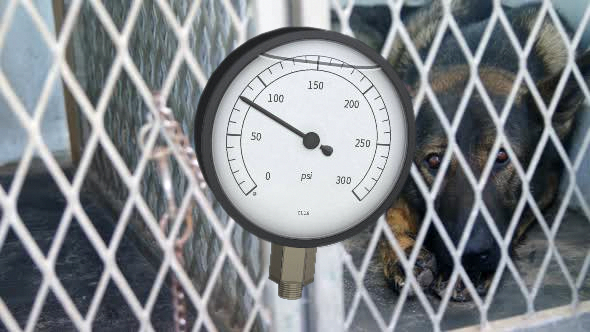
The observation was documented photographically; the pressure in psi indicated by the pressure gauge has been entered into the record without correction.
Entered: 80 psi
